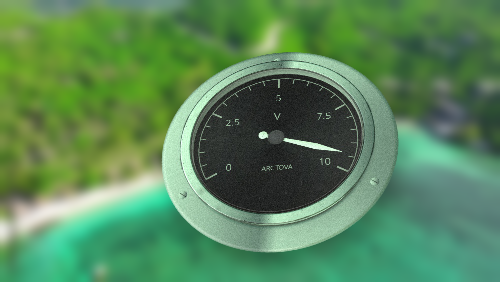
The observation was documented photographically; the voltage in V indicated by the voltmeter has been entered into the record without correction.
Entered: 9.5 V
